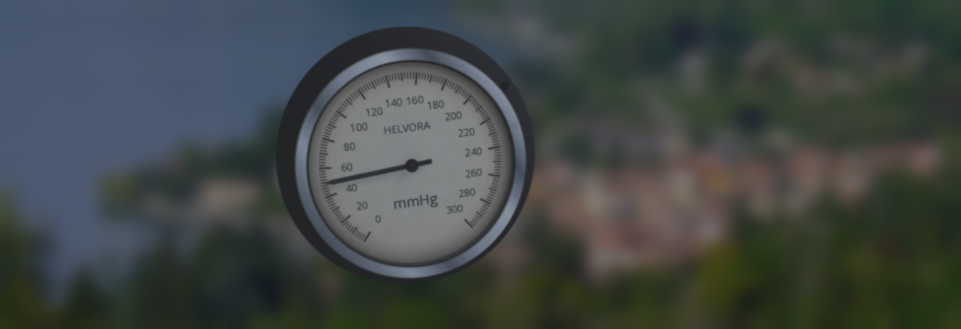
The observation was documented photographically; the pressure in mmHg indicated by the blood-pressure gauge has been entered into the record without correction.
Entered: 50 mmHg
